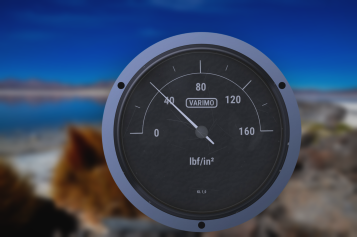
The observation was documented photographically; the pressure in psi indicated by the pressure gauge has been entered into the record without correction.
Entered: 40 psi
